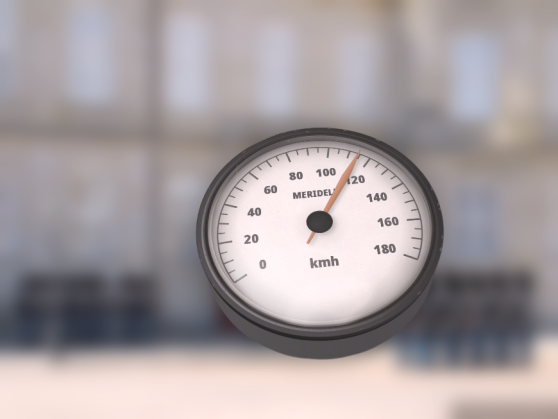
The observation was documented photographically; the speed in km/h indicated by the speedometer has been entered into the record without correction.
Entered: 115 km/h
